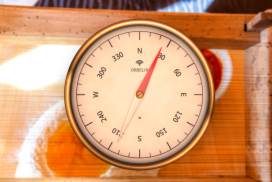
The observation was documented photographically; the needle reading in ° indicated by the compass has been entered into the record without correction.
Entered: 25 °
